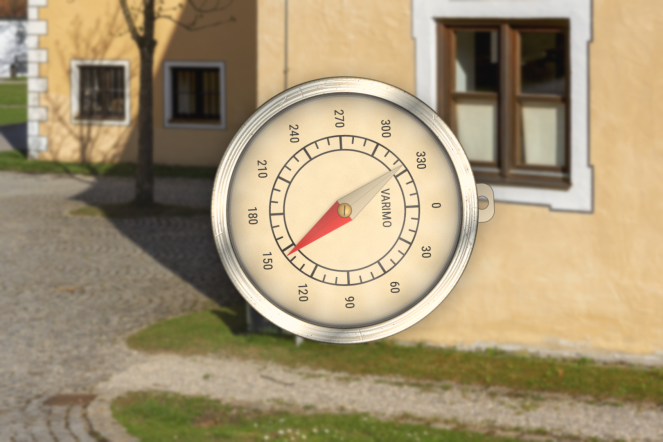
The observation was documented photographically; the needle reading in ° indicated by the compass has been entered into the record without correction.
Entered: 145 °
